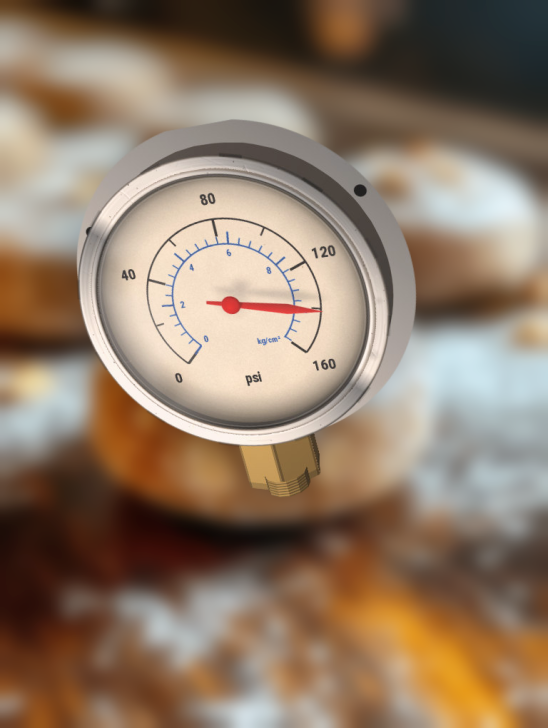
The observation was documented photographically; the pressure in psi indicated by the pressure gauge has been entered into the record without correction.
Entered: 140 psi
